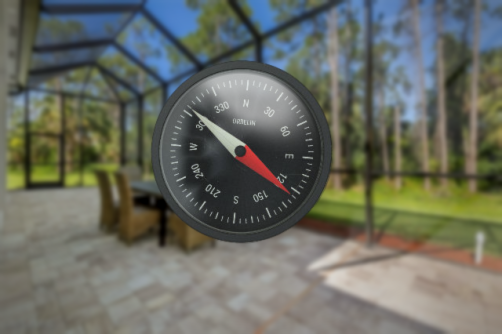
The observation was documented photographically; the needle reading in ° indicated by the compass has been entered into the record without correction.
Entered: 125 °
